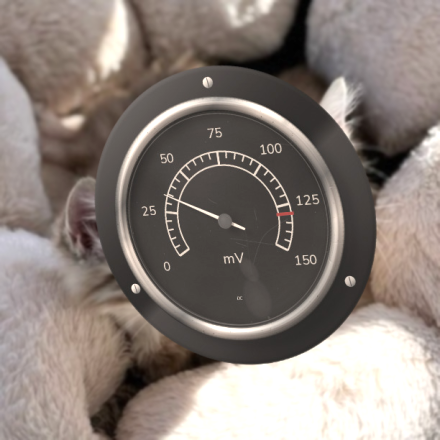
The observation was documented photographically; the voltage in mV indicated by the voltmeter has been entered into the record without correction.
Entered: 35 mV
